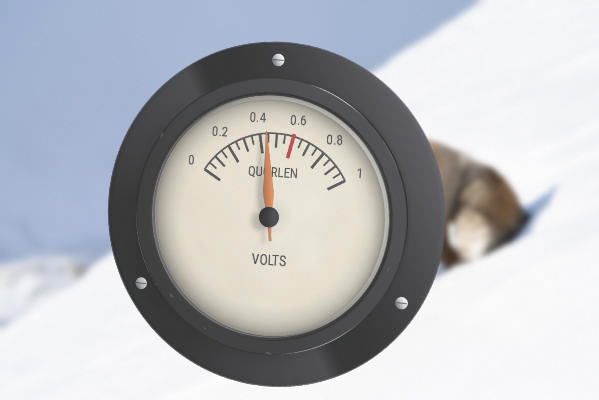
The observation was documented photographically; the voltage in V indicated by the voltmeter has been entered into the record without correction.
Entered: 0.45 V
